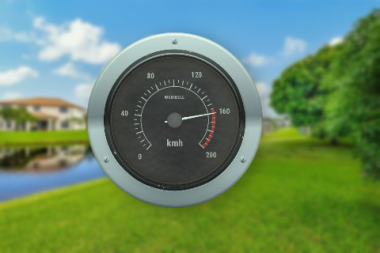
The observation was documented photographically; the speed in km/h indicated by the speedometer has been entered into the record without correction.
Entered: 160 km/h
